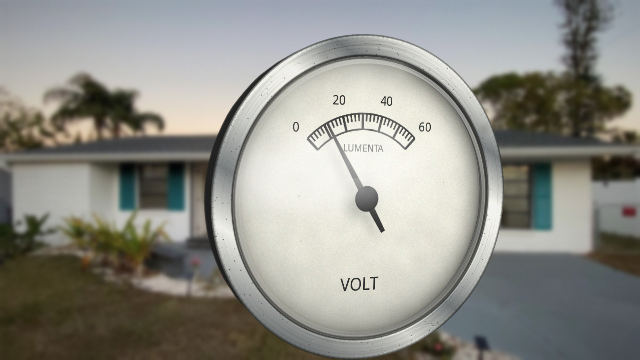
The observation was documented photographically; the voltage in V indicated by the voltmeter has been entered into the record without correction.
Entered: 10 V
